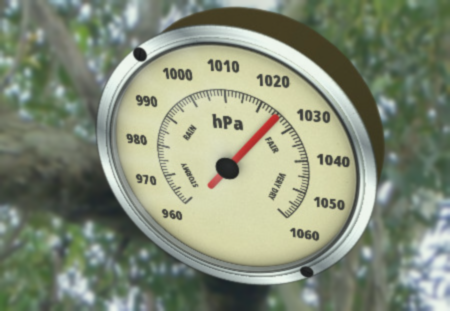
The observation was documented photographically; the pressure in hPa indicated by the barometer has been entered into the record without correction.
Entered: 1025 hPa
